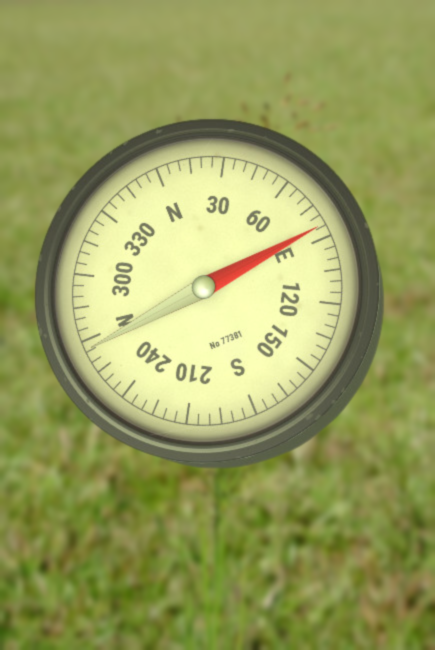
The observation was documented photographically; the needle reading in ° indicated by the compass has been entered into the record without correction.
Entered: 85 °
